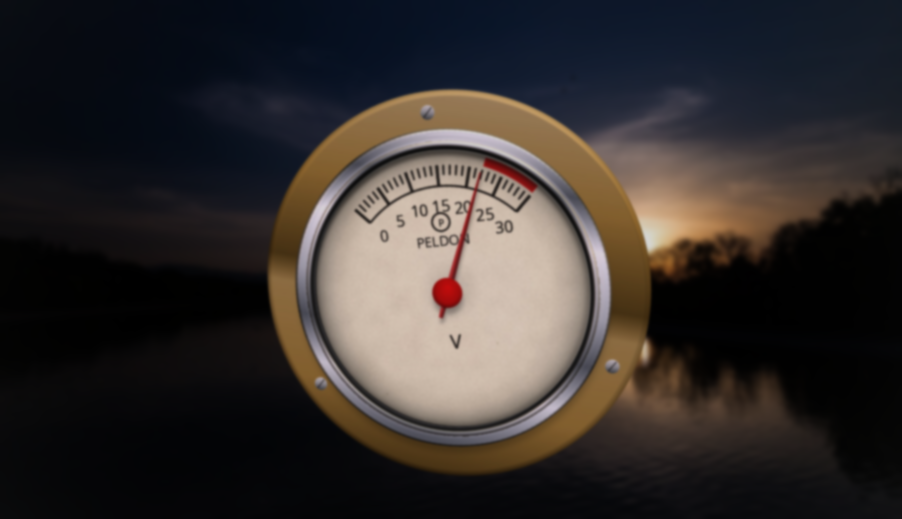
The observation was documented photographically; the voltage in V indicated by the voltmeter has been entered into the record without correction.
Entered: 22 V
